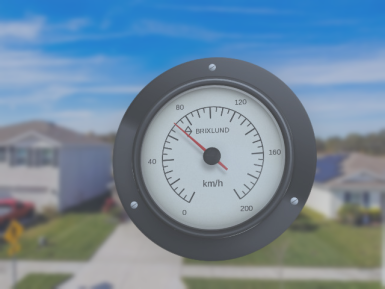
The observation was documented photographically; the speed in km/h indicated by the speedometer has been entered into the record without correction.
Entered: 70 km/h
